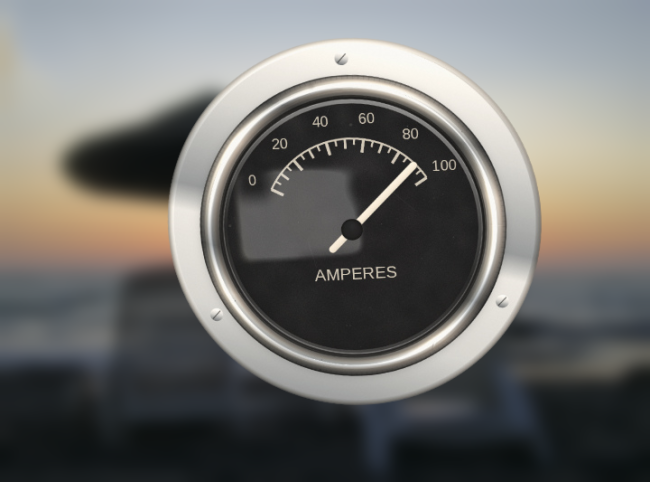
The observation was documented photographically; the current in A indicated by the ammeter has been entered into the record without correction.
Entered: 90 A
